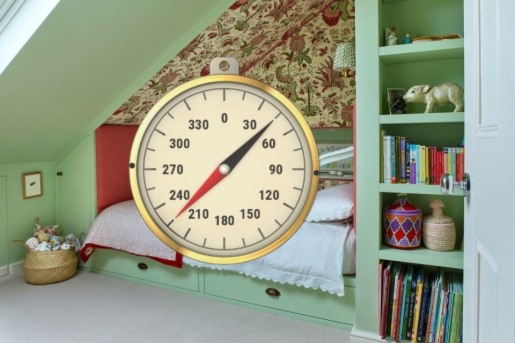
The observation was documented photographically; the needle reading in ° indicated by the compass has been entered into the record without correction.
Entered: 225 °
